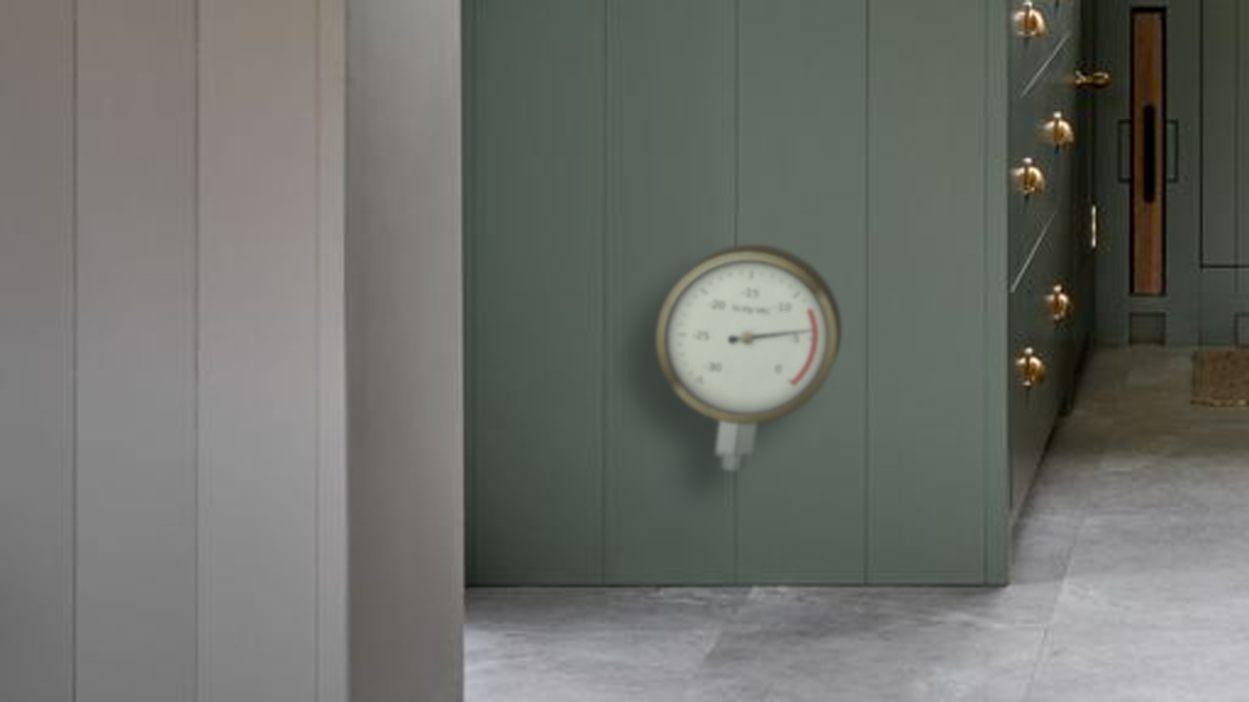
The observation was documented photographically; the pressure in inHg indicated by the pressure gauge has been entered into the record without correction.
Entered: -6 inHg
